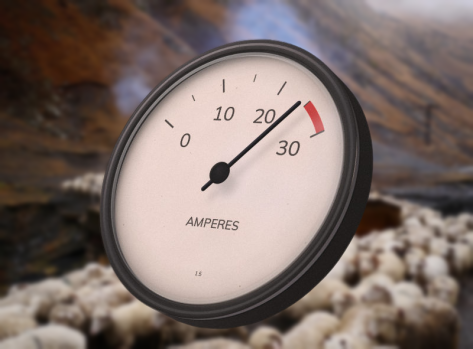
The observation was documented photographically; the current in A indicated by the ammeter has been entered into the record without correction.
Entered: 25 A
